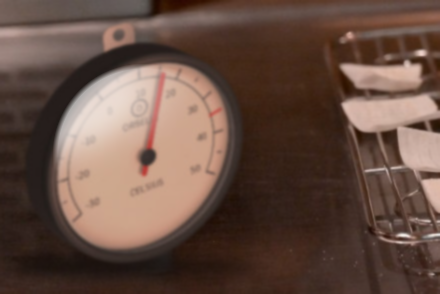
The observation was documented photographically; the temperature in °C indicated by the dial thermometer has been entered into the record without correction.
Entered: 15 °C
